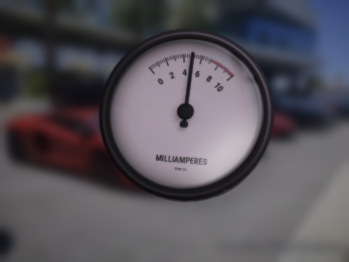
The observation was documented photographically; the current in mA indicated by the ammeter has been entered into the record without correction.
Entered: 5 mA
